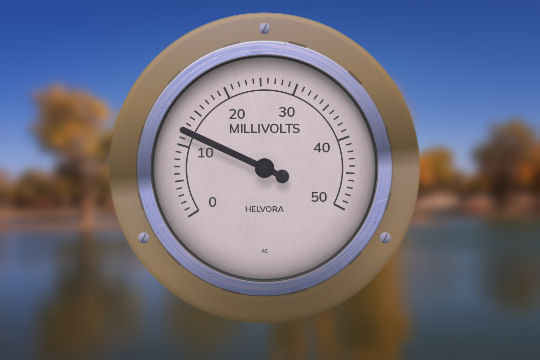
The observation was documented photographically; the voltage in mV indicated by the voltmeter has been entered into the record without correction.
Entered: 12 mV
